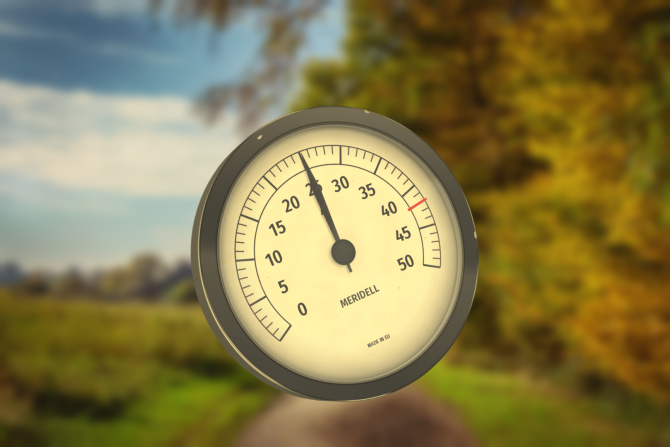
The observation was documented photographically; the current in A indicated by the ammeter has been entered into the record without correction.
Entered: 25 A
